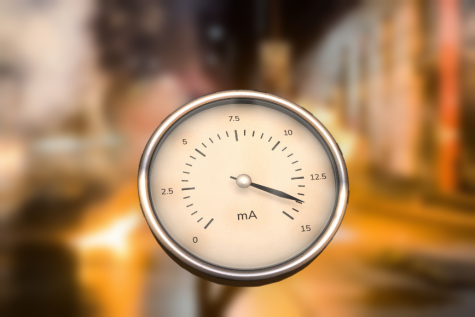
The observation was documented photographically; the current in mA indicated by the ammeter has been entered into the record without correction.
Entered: 14 mA
